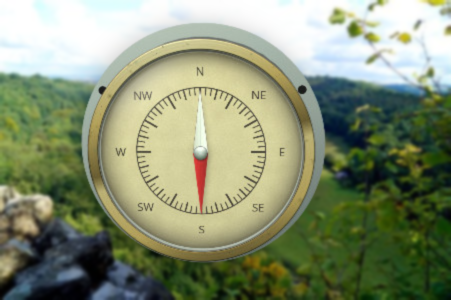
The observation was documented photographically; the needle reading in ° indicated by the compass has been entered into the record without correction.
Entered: 180 °
